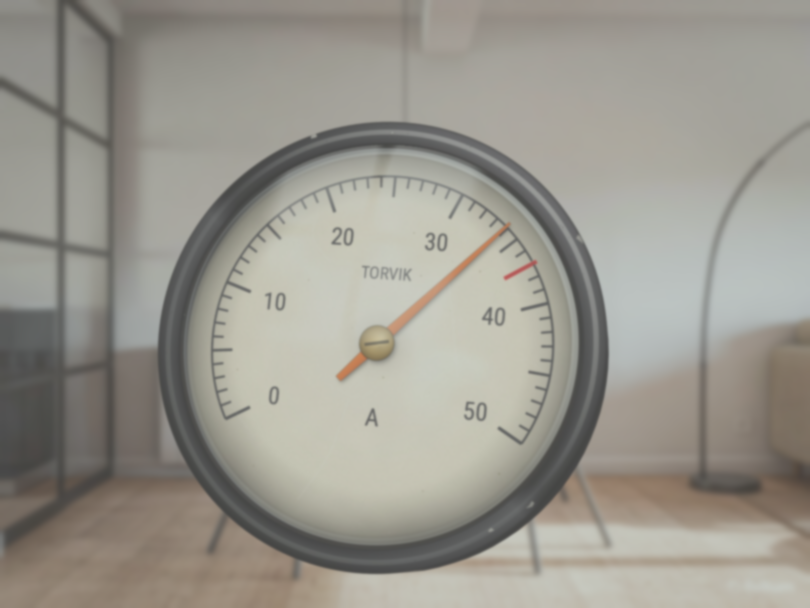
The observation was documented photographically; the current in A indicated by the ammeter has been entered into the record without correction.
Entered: 34 A
